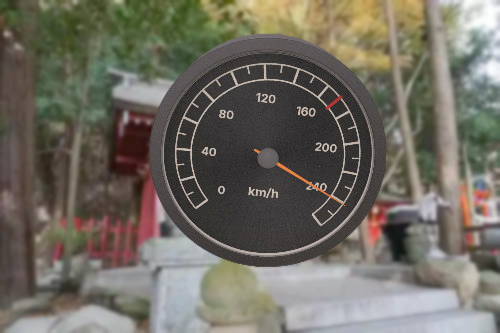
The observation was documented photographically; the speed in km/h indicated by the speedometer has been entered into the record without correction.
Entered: 240 km/h
